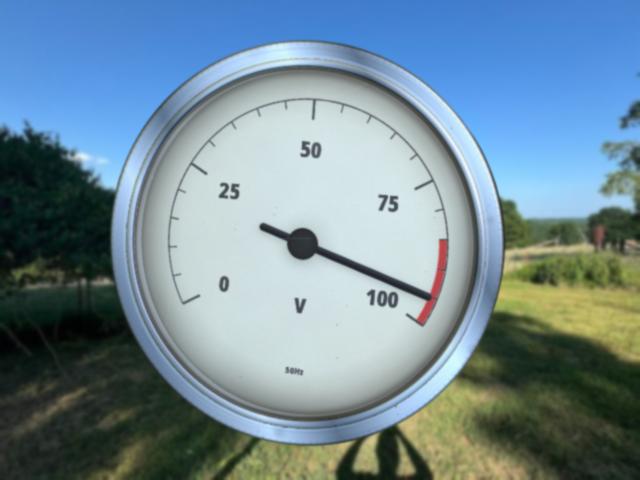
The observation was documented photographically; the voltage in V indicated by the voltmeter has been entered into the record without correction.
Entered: 95 V
